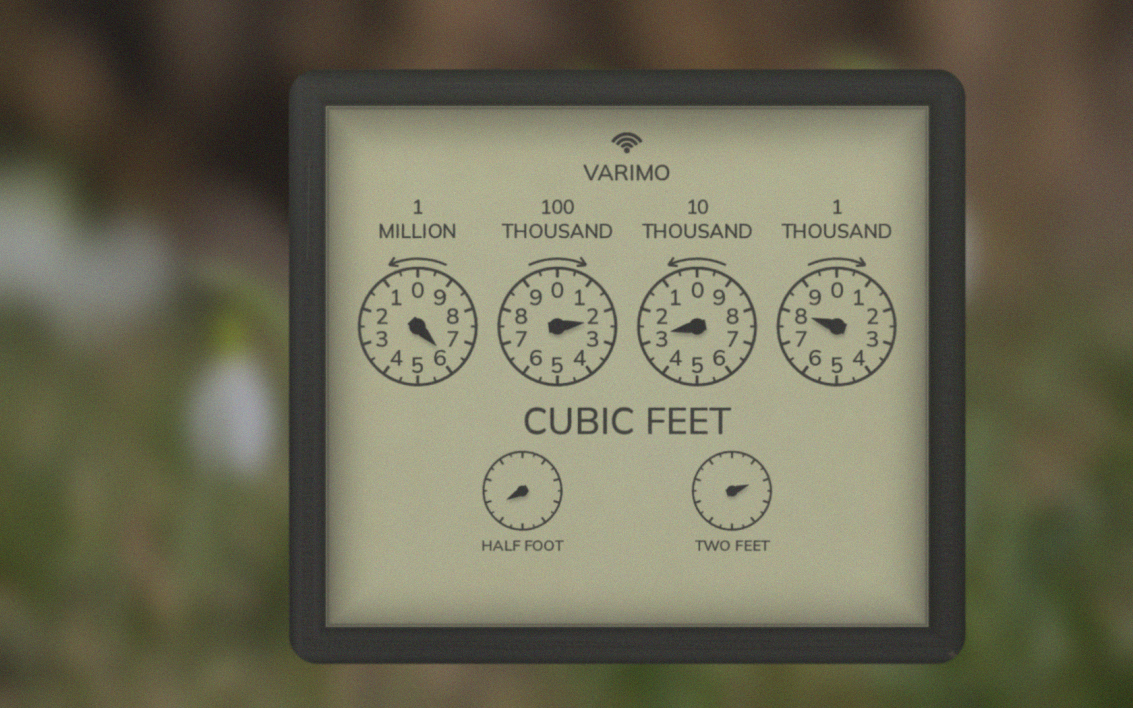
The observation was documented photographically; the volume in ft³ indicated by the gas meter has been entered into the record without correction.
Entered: 622800 ft³
